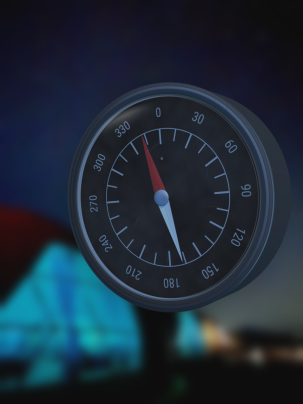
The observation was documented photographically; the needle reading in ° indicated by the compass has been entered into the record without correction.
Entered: 345 °
